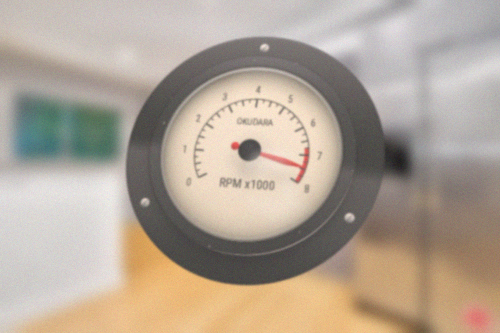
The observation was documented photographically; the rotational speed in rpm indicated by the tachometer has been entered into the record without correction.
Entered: 7500 rpm
